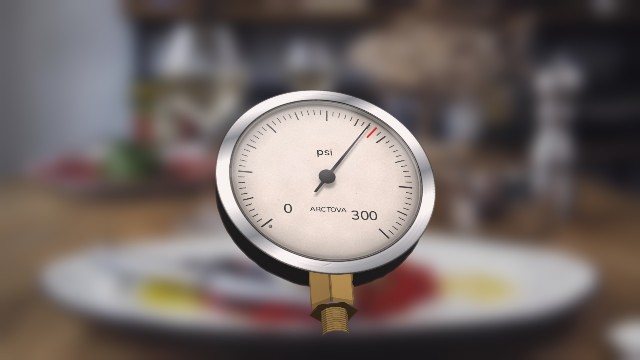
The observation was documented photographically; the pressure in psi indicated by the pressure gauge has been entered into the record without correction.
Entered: 185 psi
